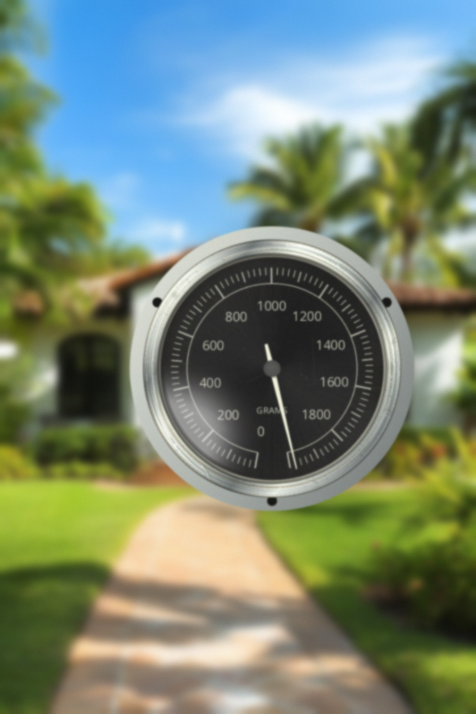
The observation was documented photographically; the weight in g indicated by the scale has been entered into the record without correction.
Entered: 1980 g
